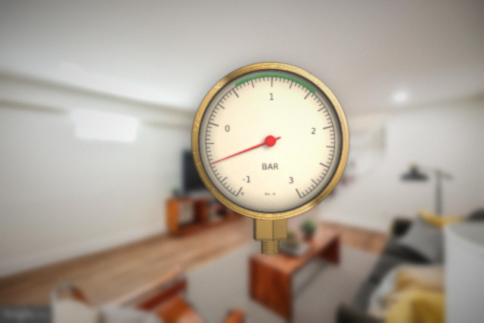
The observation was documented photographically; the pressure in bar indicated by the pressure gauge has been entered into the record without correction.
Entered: -0.5 bar
